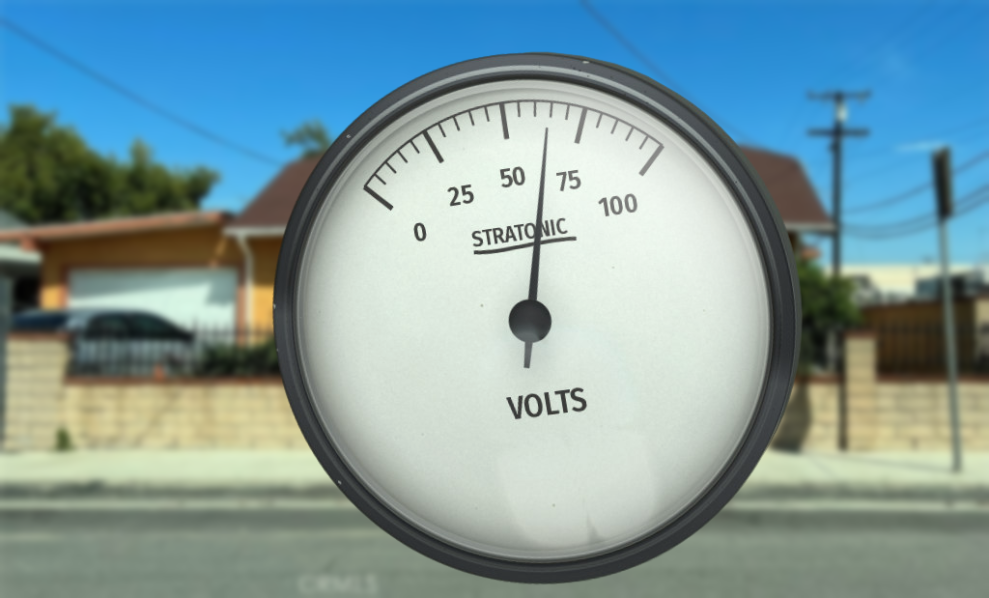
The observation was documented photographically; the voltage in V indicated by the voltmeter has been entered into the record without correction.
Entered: 65 V
